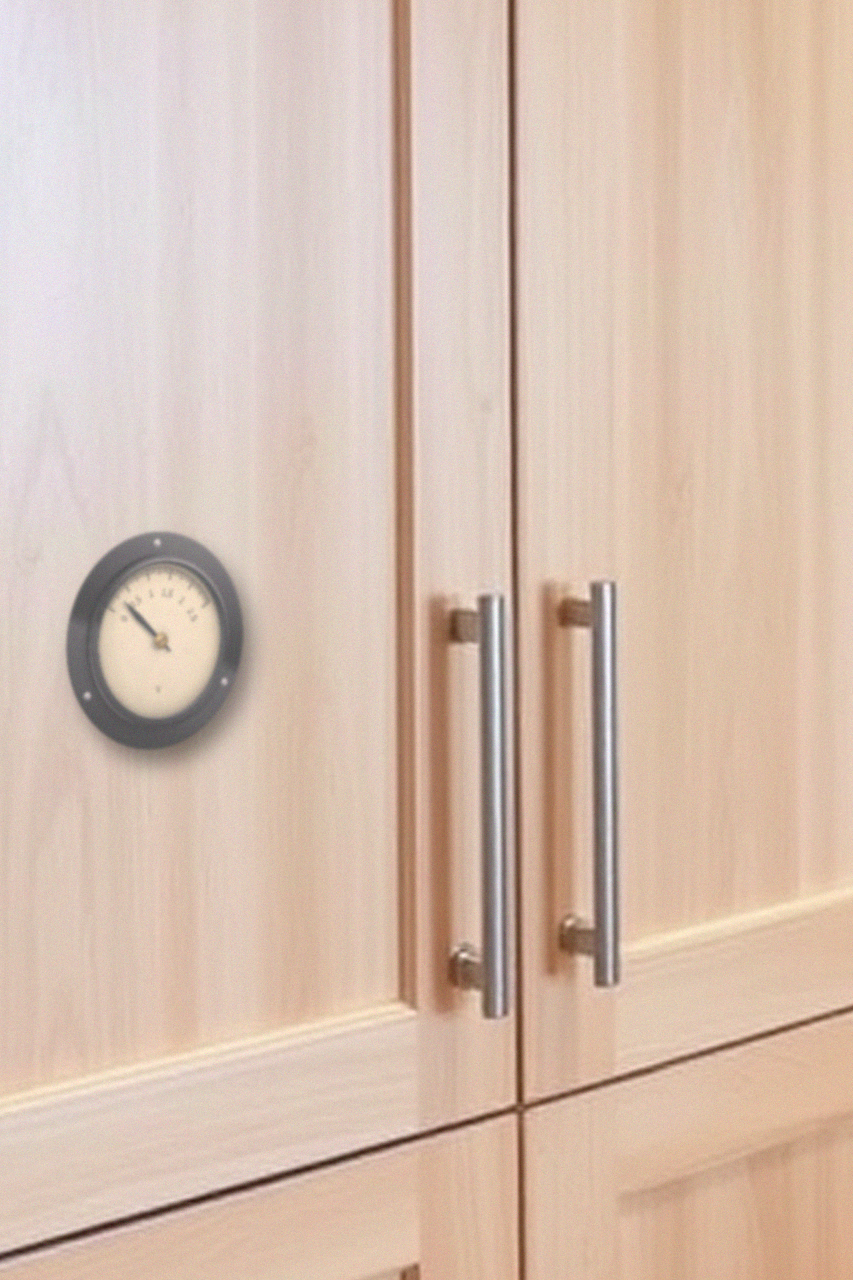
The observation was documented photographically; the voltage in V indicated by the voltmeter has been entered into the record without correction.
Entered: 0.25 V
